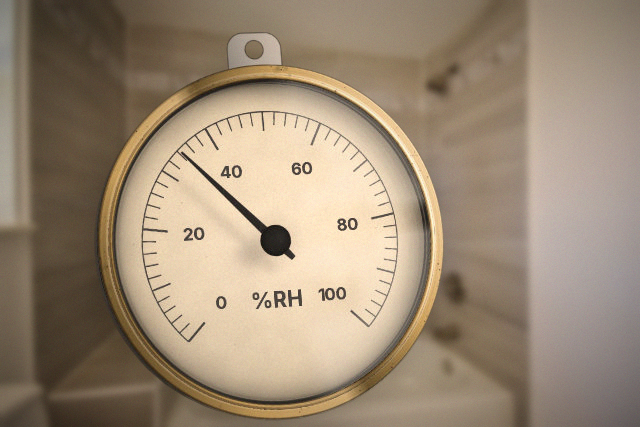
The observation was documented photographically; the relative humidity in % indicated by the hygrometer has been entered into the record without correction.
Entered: 34 %
